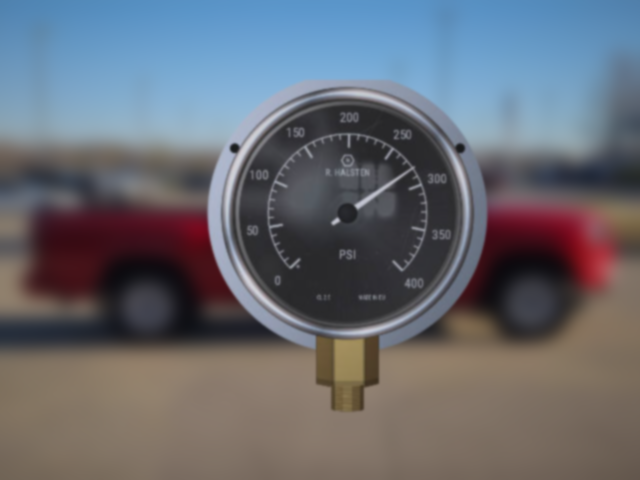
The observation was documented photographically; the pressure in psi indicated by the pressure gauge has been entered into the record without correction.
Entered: 280 psi
